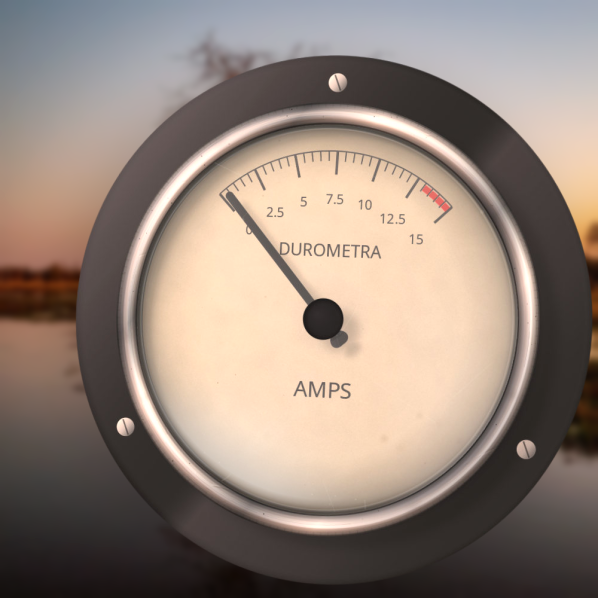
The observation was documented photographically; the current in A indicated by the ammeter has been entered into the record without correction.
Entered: 0.5 A
